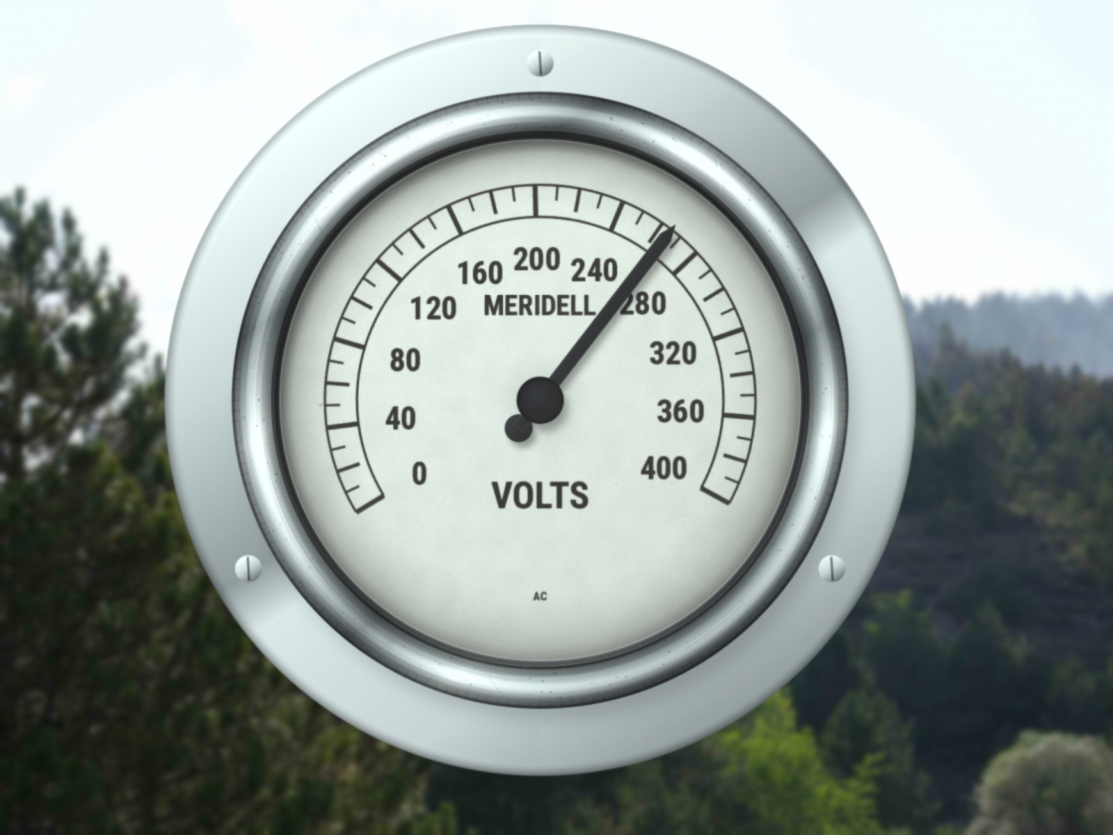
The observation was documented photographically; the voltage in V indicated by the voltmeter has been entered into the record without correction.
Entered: 265 V
